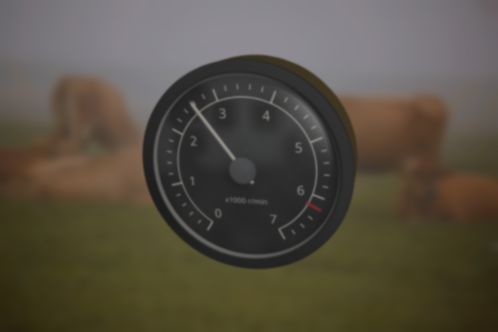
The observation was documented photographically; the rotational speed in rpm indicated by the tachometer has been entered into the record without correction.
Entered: 2600 rpm
